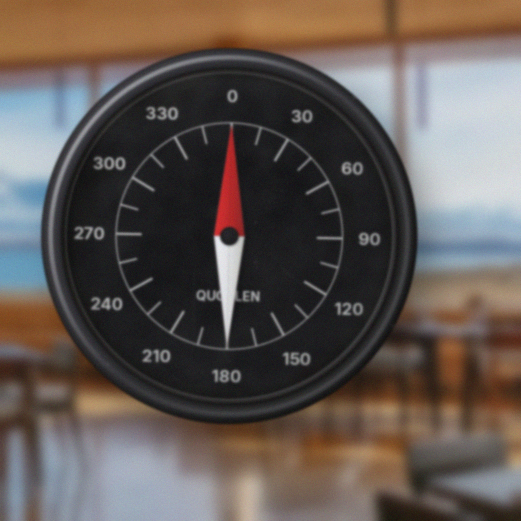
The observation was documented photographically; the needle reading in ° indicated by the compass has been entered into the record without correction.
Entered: 0 °
